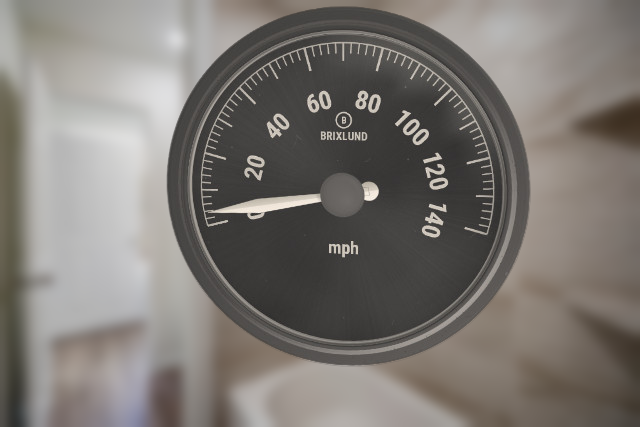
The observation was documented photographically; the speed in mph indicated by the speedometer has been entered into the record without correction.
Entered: 4 mph
